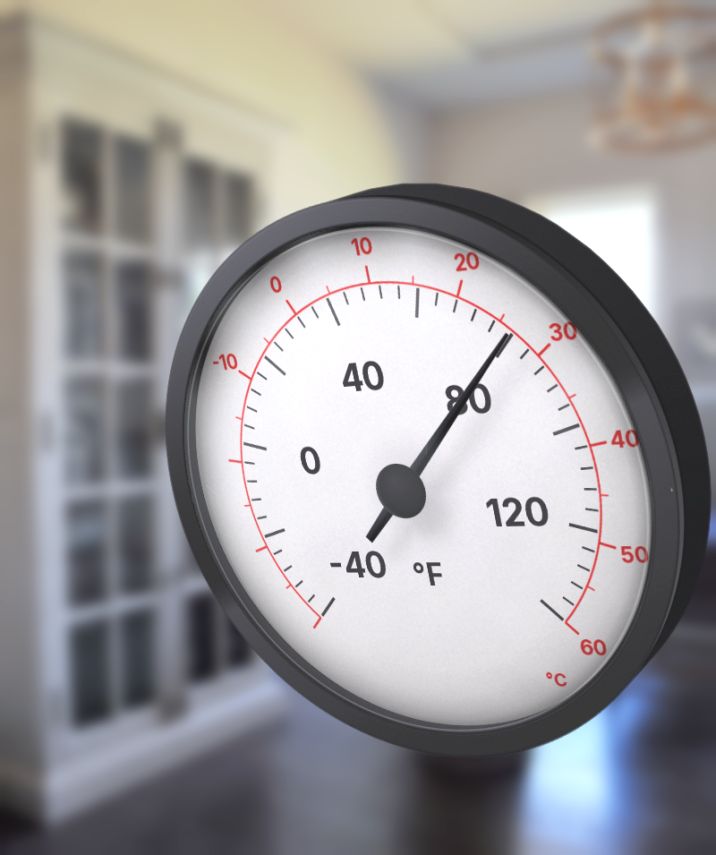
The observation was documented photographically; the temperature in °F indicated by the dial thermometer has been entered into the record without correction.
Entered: 80 °F
